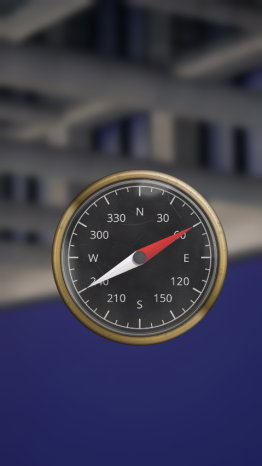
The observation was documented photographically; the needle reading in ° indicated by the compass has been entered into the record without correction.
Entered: 60 °
